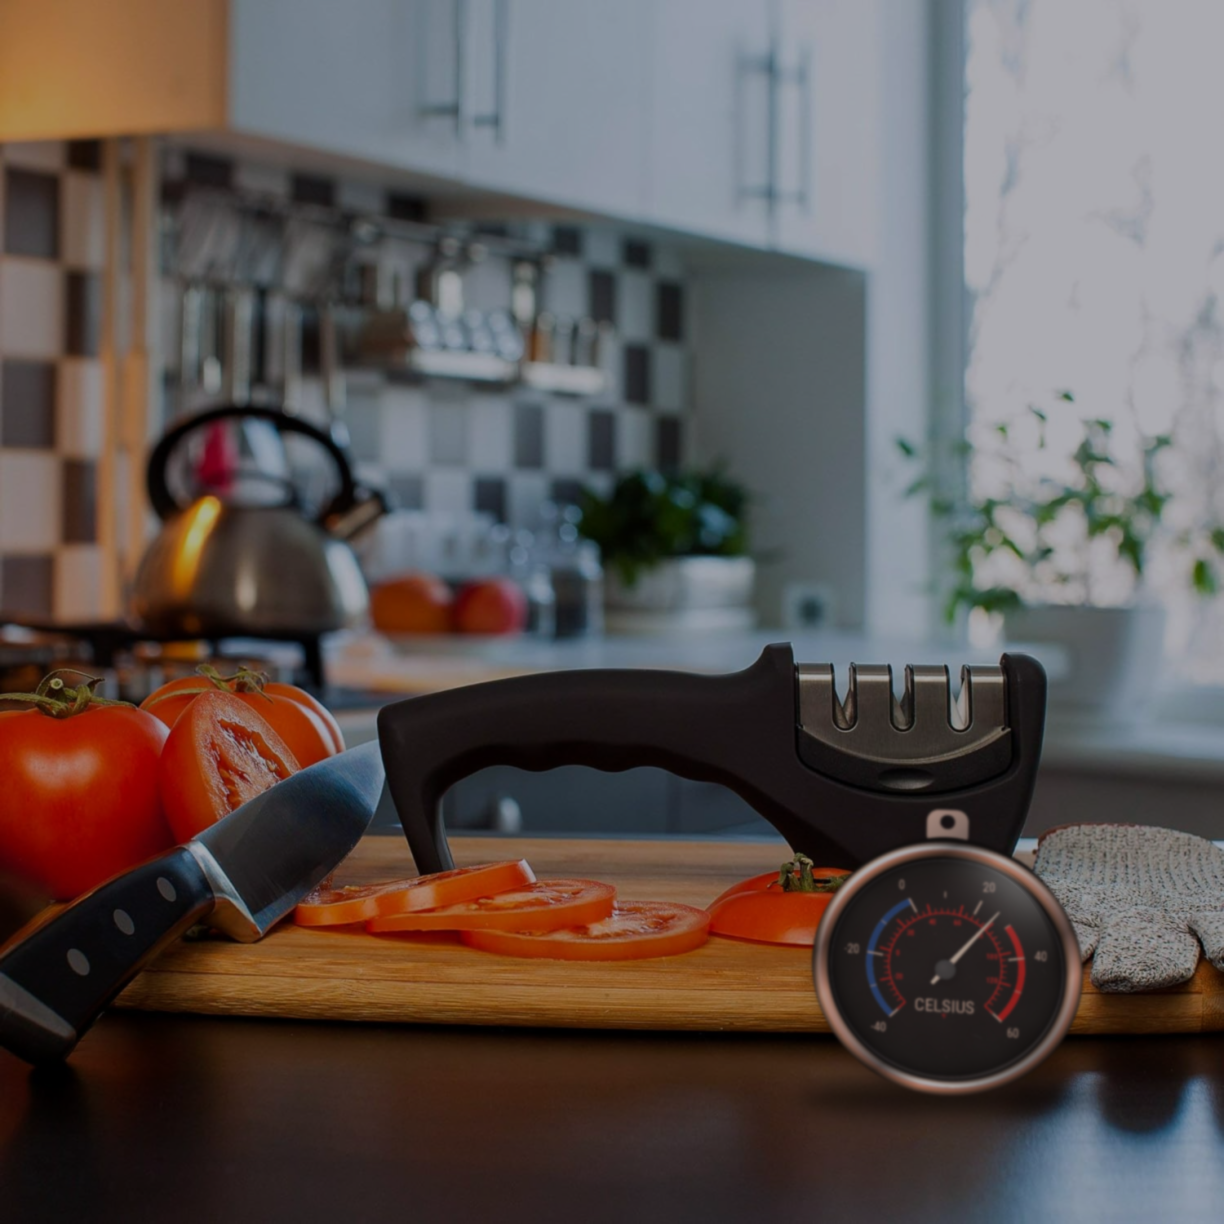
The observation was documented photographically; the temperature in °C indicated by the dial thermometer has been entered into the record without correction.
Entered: 25 °C
